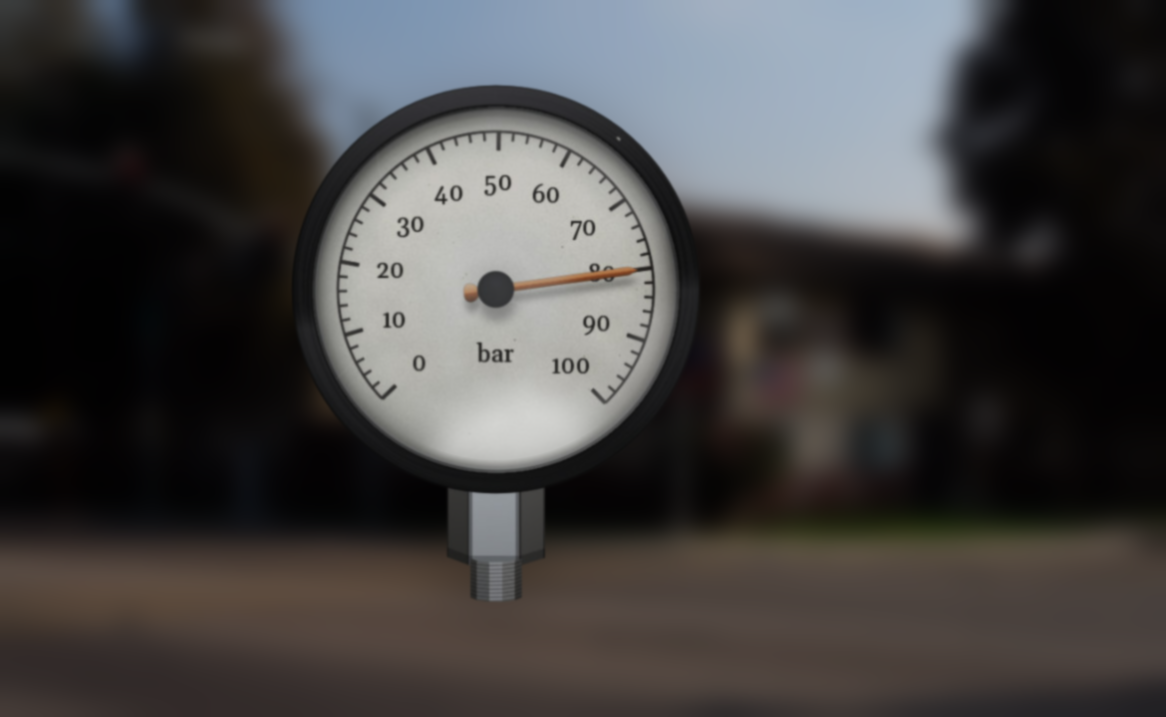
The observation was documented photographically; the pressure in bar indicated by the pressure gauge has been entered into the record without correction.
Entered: 80 bar
